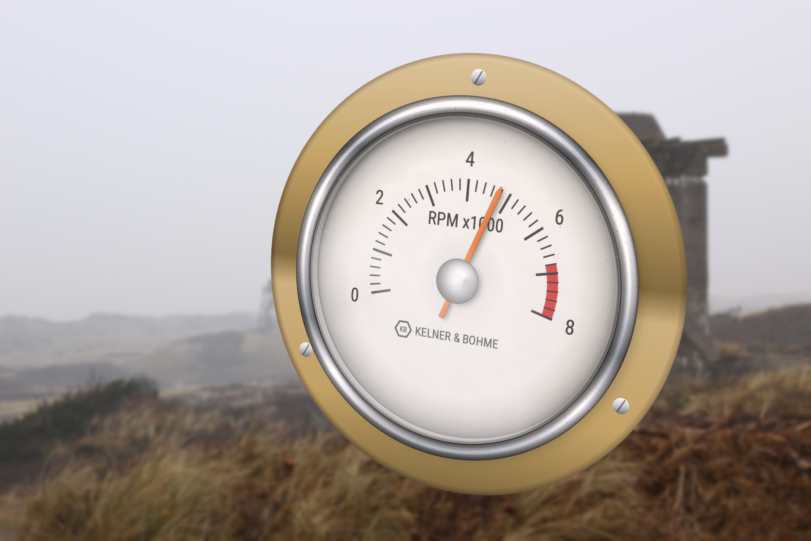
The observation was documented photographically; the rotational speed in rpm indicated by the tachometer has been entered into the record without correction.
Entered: 4800 rpm
